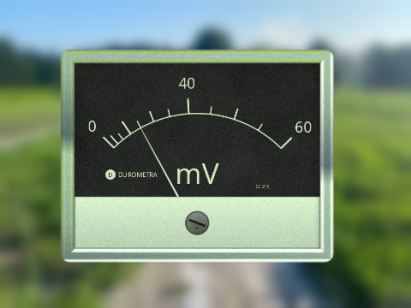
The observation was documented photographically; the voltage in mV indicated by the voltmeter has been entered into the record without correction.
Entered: 25 mV
